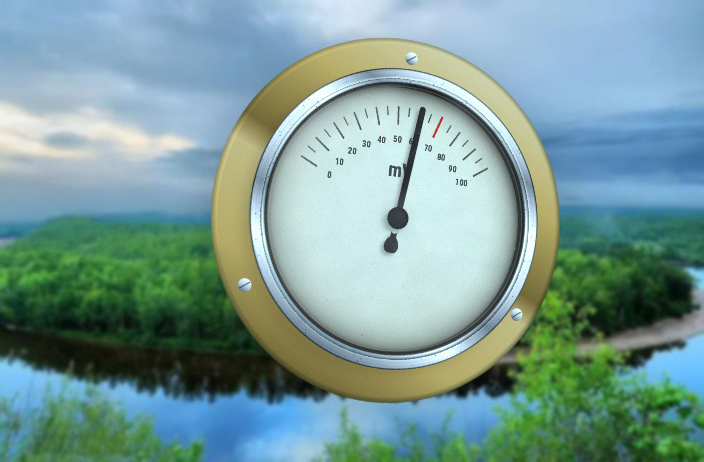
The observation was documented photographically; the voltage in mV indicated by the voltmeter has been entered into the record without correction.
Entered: 60 mV
